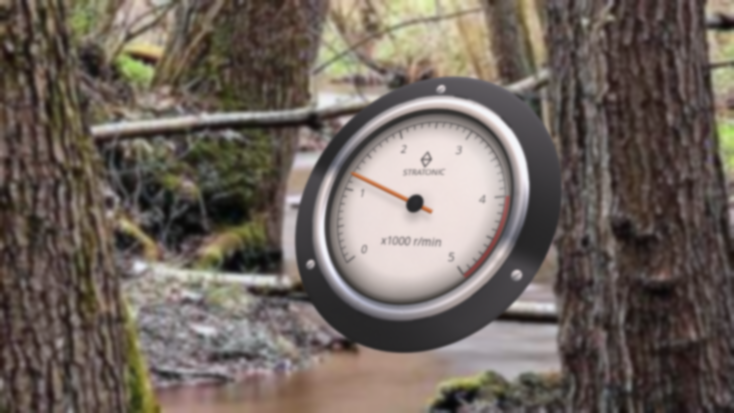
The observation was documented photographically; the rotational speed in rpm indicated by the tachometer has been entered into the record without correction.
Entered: 1200 rpm
